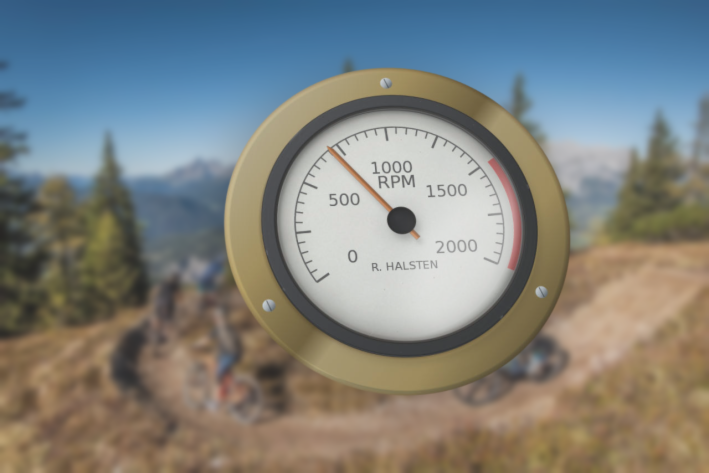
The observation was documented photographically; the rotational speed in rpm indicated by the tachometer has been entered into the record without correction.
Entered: 700 rpm
